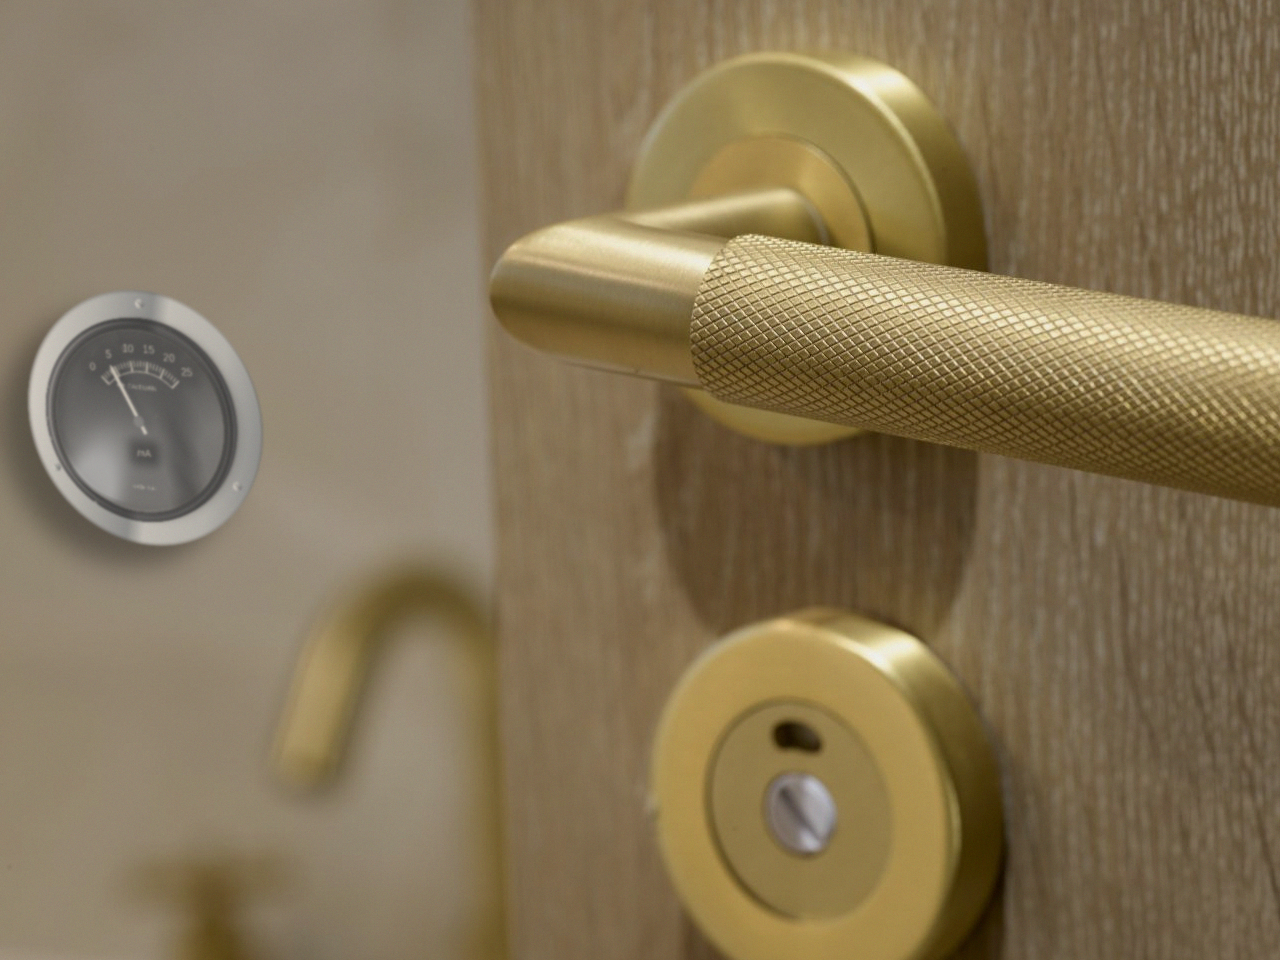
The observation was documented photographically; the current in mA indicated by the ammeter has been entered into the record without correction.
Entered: 5 mA
